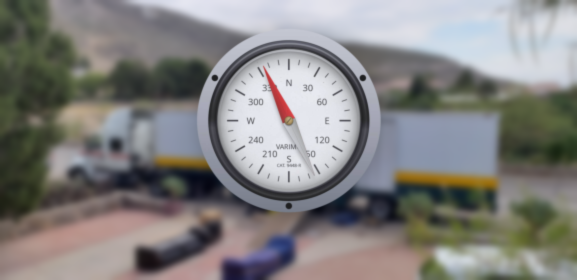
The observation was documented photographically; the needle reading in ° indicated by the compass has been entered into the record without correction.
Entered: 335 °
